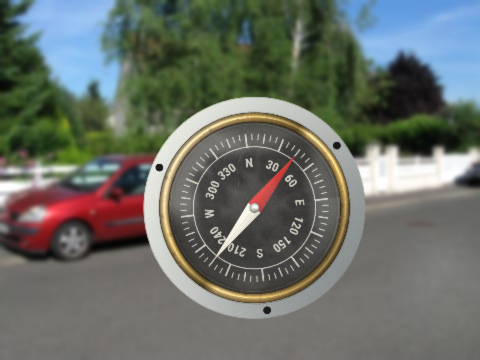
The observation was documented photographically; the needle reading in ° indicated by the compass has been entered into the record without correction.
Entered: 45 °
